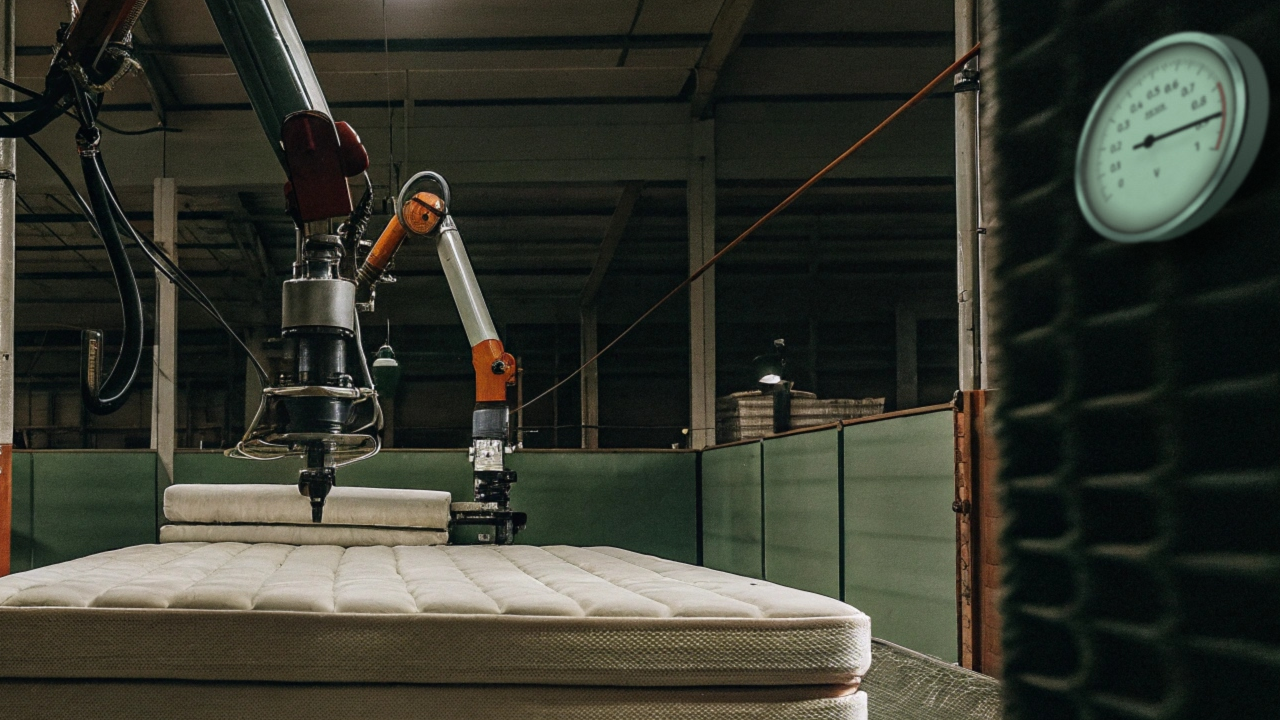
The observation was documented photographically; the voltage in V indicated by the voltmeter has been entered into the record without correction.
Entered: 0.9 V
